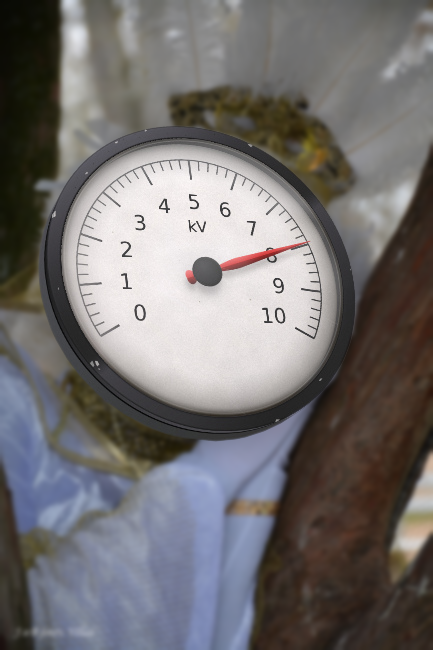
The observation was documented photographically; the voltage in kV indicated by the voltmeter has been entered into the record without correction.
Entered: 8 kV
